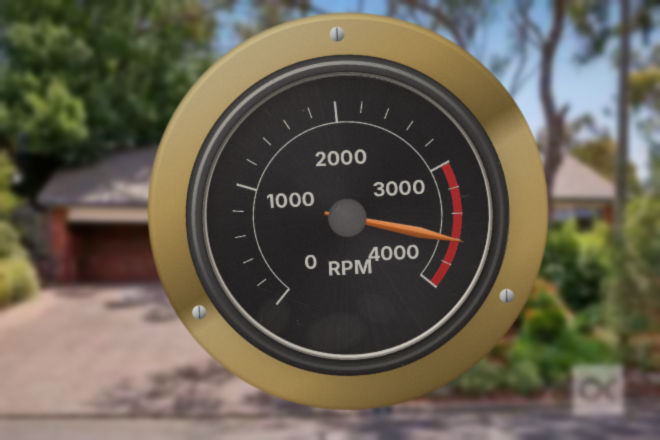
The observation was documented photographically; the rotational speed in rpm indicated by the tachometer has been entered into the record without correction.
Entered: 3600 rpm
